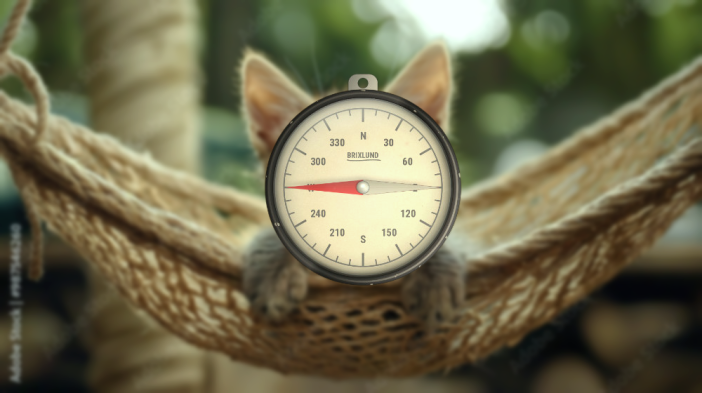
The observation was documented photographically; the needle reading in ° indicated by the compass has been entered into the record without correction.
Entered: 270 °
